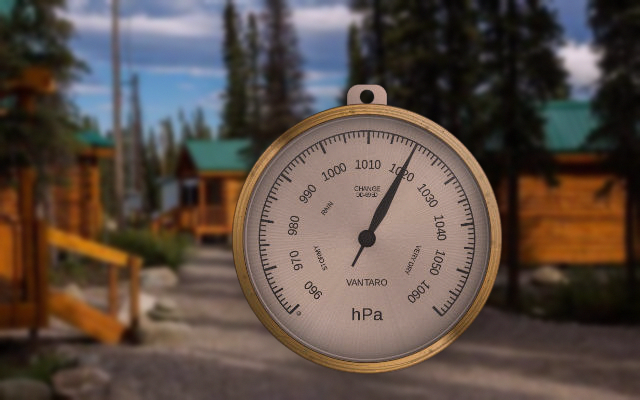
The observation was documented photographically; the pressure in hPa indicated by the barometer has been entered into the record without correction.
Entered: 1020 hPa
